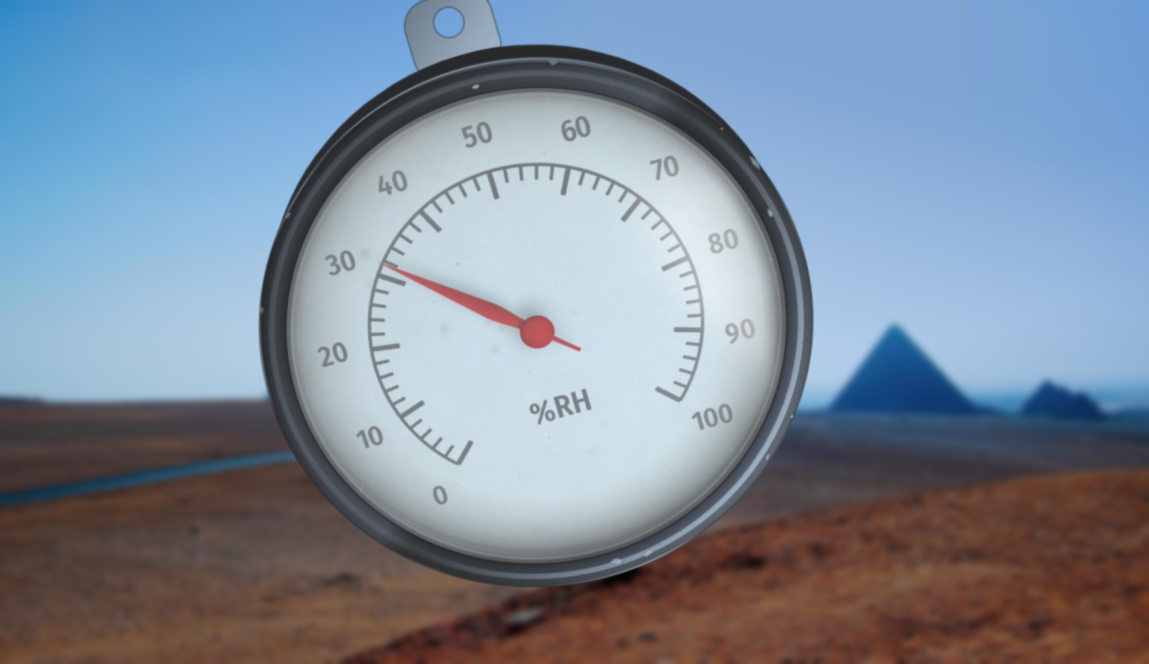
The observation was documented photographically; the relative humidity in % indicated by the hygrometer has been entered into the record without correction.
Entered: 32 %
